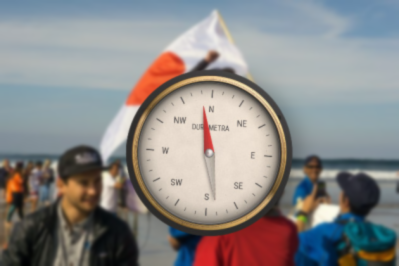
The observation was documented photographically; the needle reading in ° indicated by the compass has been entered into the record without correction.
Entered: 350 °
